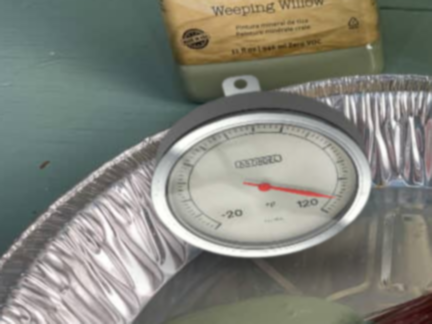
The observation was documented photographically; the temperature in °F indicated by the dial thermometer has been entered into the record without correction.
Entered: 110 °F
